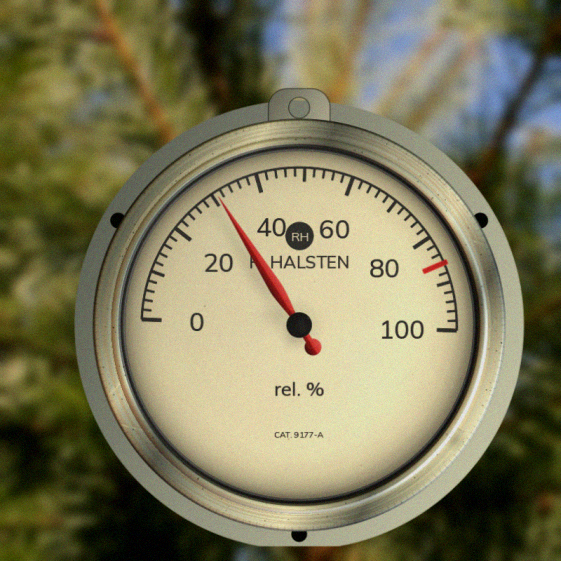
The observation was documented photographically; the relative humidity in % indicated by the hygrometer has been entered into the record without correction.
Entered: 31 %
